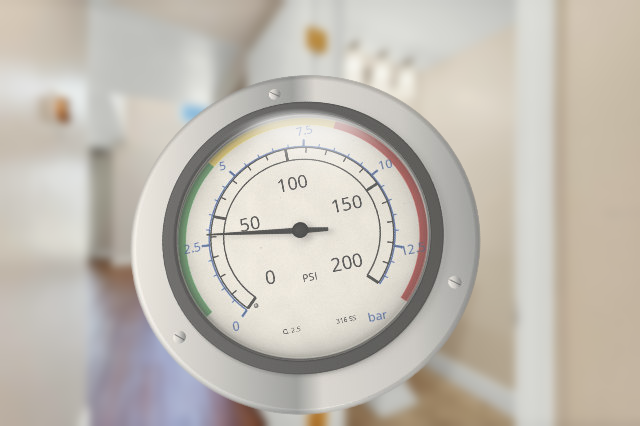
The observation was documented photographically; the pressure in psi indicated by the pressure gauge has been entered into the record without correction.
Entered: 40 psi
